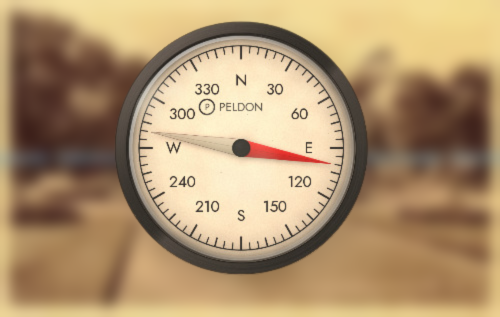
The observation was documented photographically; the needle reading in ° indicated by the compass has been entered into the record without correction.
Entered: 100 °
